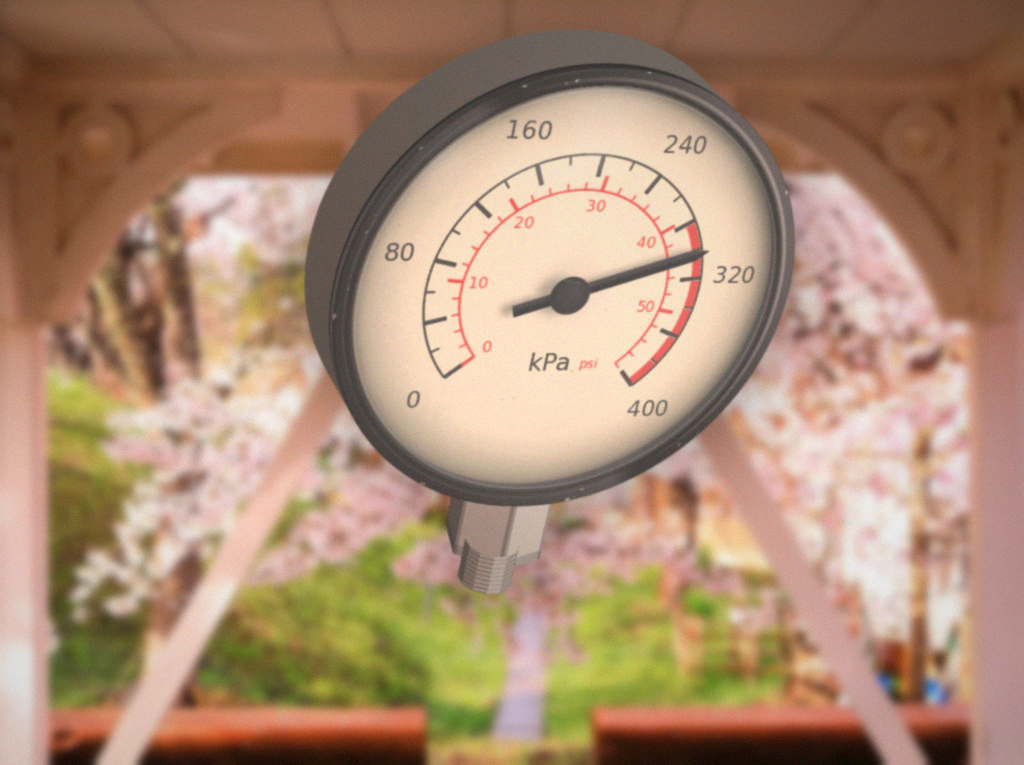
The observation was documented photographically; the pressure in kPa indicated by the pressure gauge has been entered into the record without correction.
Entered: 300 kPa
